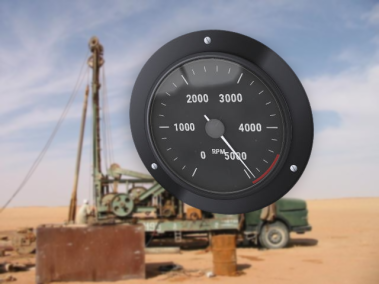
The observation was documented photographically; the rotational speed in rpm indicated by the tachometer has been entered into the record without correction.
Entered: 4900 rpm
